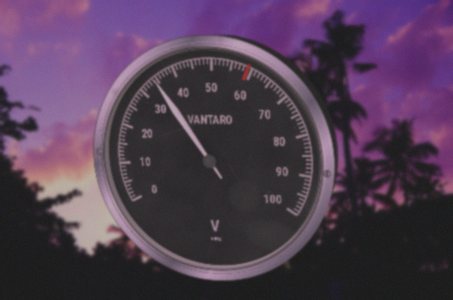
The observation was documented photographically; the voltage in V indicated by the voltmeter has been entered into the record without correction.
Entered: 35 V
